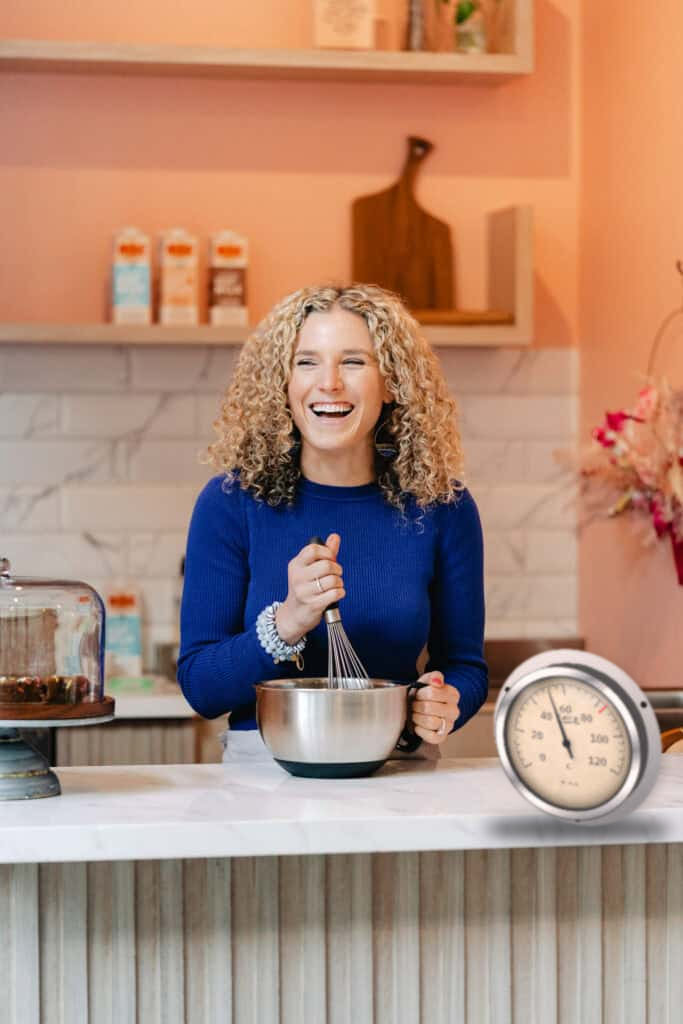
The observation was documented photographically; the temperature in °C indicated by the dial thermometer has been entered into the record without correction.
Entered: 52 °C
